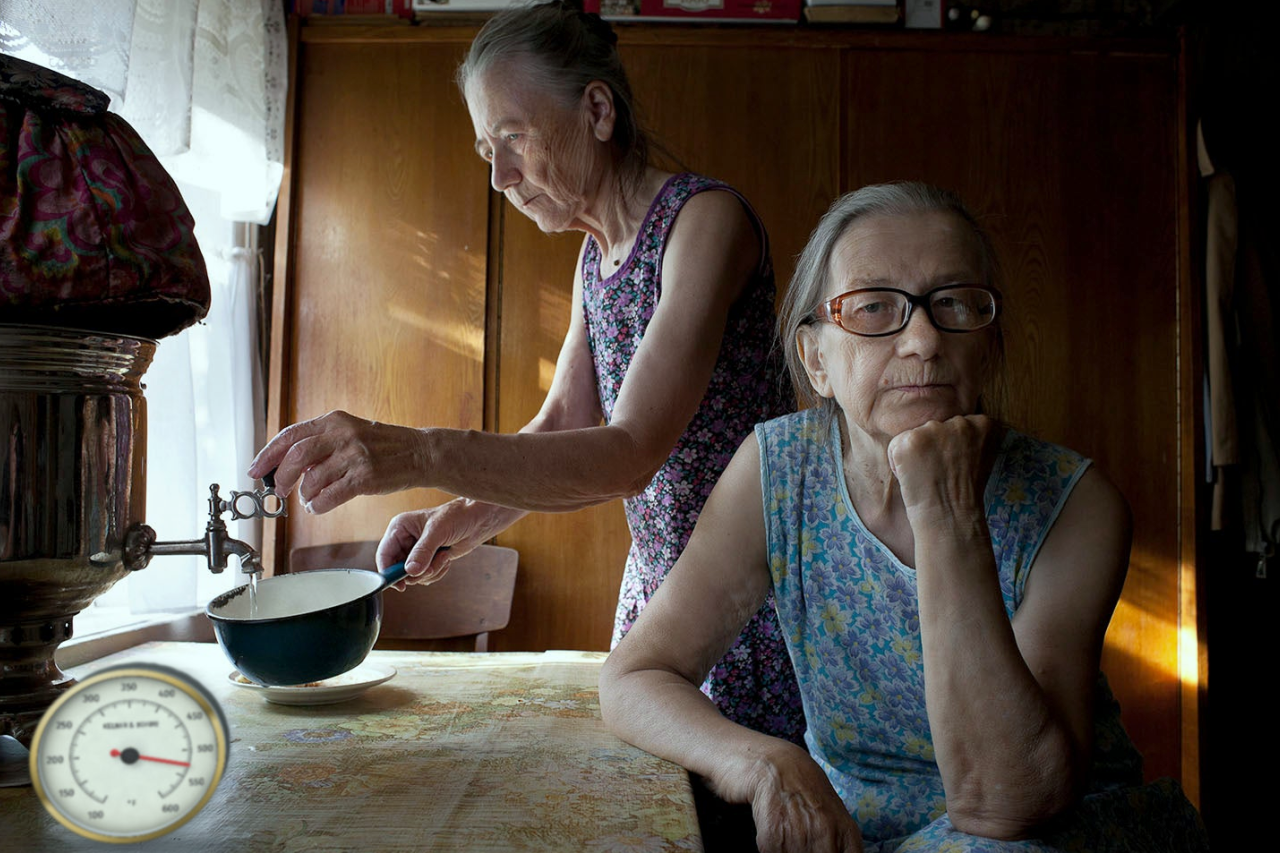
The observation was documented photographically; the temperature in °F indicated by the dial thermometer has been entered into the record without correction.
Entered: 525 °F
